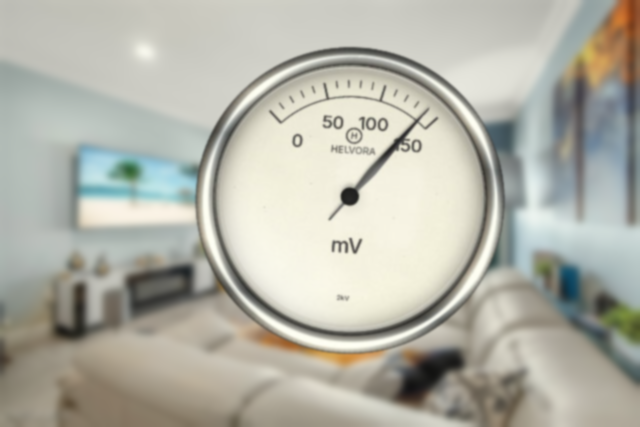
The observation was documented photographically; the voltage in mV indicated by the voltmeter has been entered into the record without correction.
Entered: 140 mV
